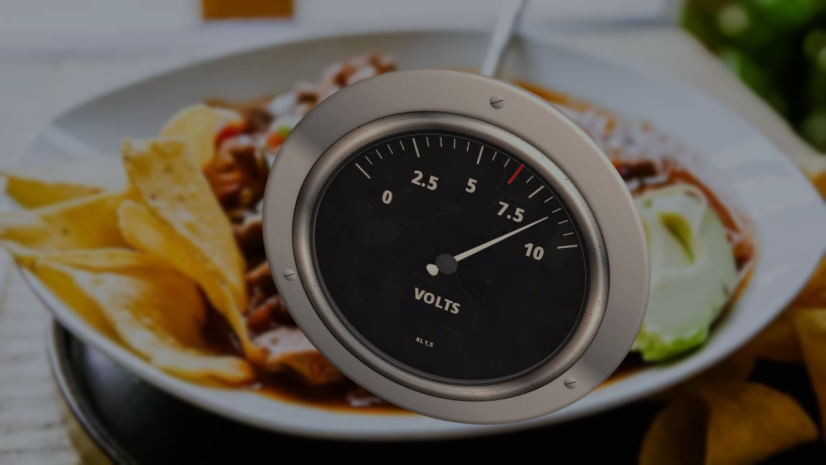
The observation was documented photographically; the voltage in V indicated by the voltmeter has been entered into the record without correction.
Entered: 8.5 V
